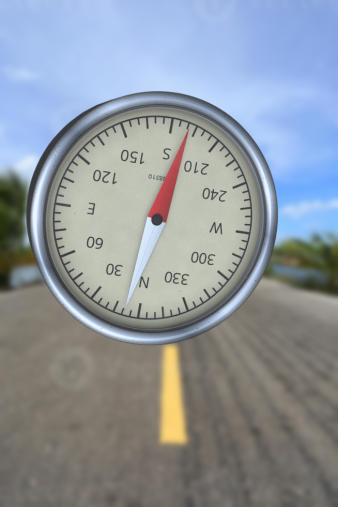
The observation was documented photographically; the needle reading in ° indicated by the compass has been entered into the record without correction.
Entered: 190 °
